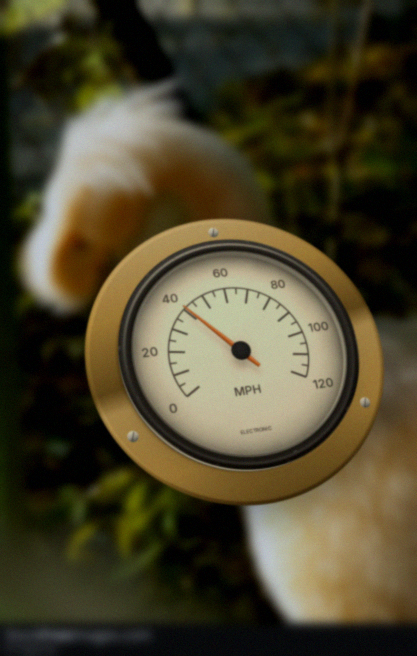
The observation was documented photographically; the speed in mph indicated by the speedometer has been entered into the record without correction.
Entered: 40 mph
